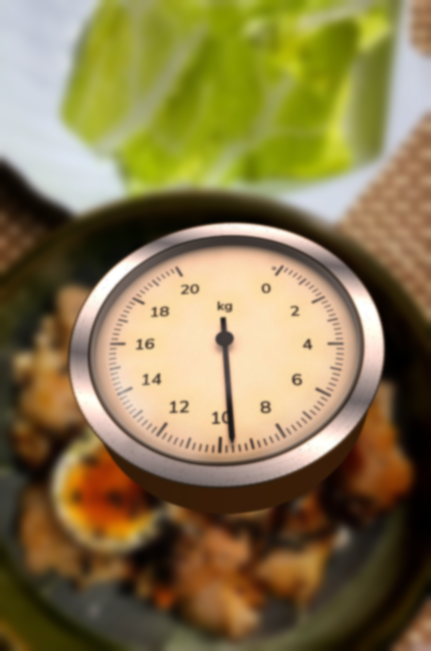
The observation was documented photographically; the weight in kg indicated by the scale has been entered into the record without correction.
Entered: 9.6 kg
